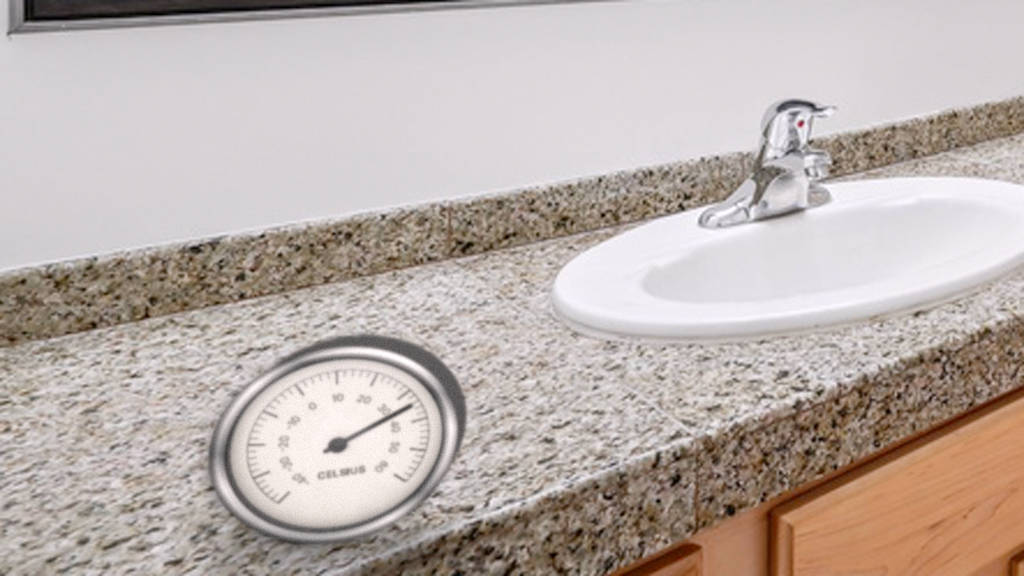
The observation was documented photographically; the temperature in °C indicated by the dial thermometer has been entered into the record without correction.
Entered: 34 °C
